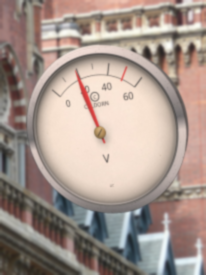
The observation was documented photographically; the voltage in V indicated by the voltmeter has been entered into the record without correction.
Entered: 20 V
